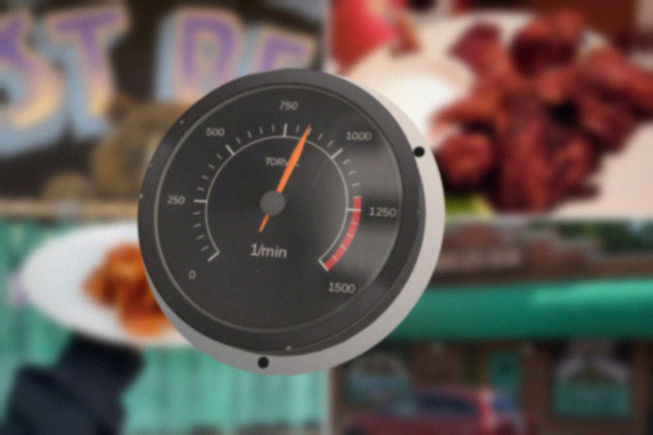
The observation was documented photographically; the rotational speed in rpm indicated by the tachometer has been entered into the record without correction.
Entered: 850 rpm
